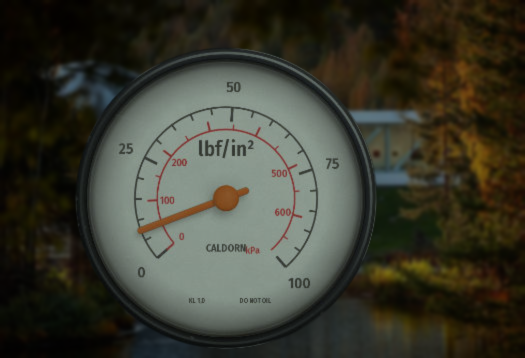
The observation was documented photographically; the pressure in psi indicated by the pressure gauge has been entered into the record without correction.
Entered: 7.5 psi
